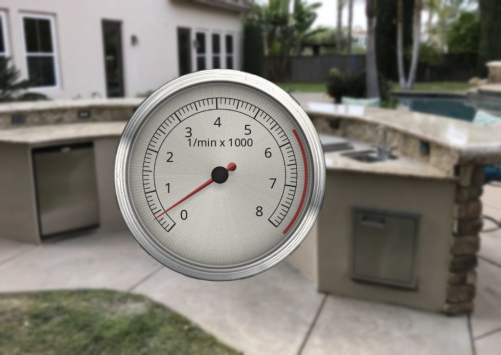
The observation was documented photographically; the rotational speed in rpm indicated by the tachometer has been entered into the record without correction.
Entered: 400 rpm
